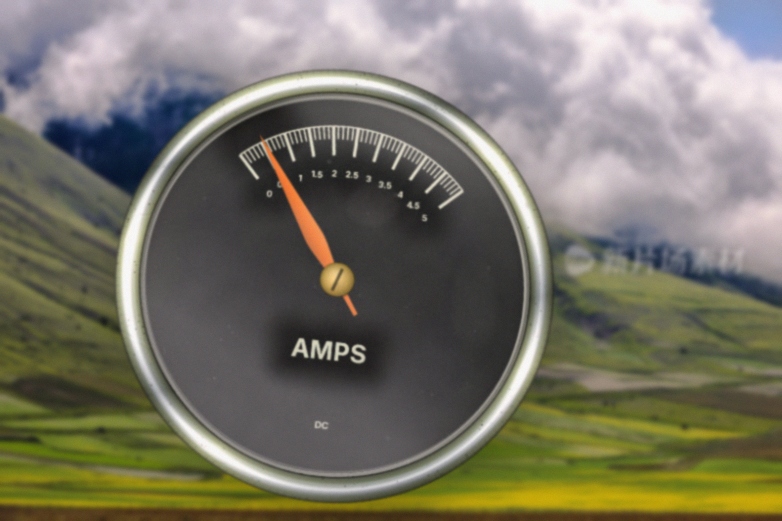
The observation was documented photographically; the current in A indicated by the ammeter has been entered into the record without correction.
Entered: 0.5 A
